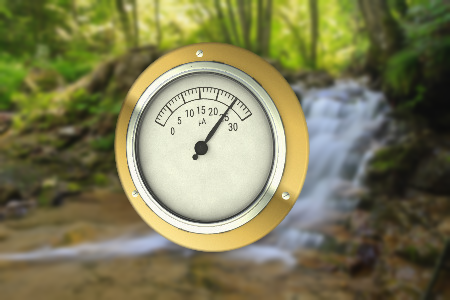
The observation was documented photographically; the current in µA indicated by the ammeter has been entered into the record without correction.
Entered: 25 µA
